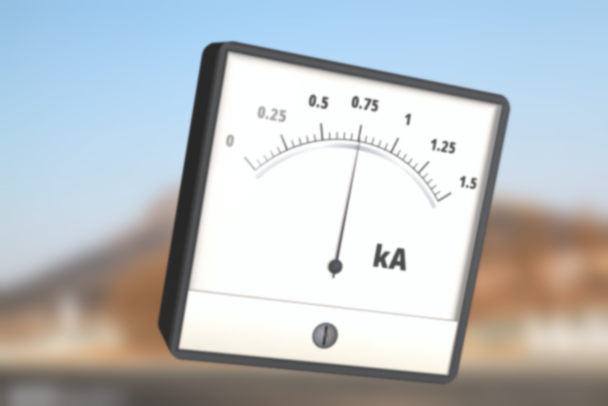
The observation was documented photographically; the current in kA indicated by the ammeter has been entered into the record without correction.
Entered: 0.75 kA
